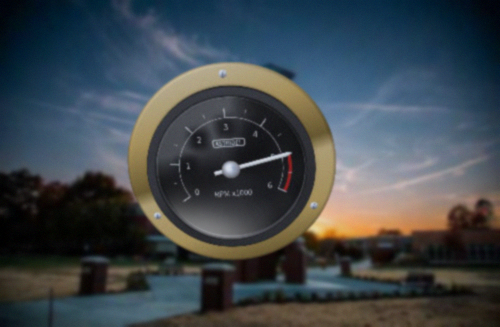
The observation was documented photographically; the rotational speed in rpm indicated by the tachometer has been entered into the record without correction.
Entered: 5000 rpm
